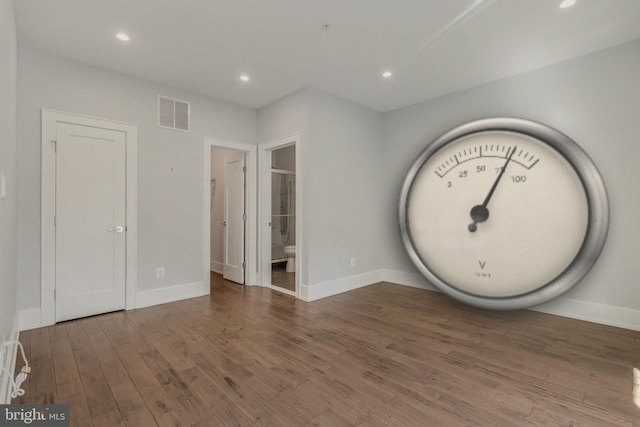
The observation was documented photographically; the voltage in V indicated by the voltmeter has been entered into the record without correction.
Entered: 80 V
